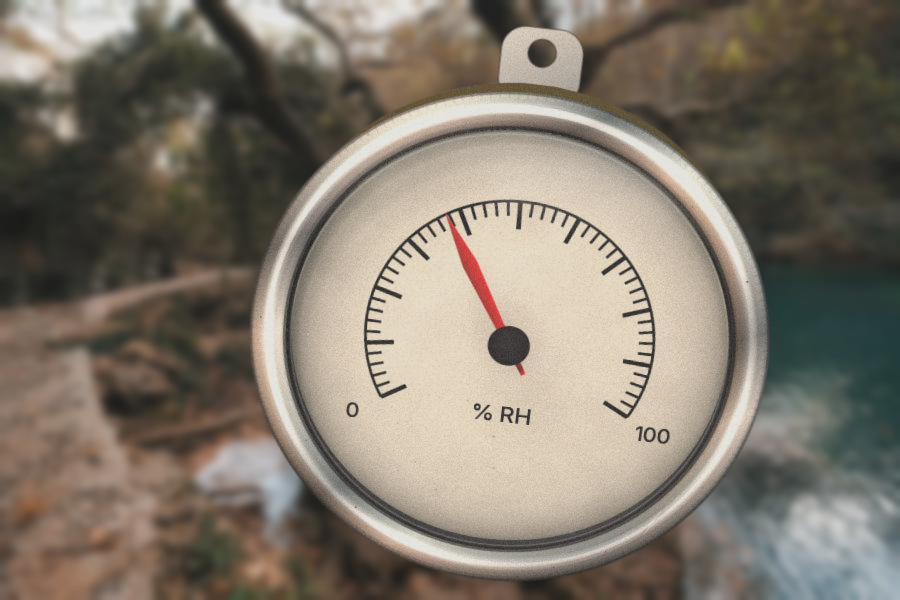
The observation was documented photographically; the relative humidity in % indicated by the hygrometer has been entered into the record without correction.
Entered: 38 %
